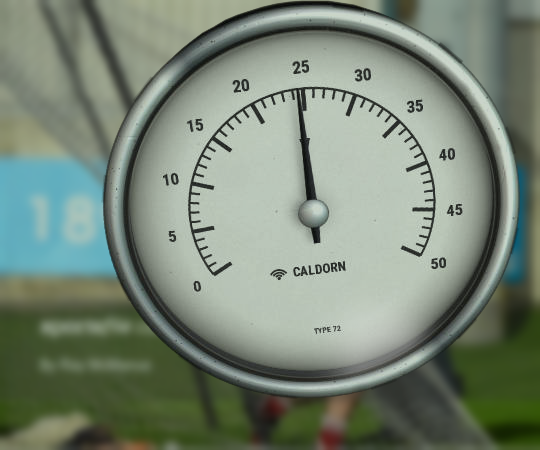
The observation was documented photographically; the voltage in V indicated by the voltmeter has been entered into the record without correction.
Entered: 24.5 V
